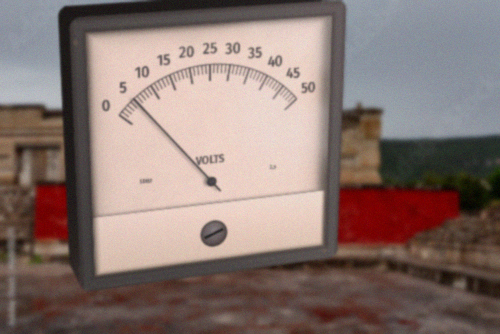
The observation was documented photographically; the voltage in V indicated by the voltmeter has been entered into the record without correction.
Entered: 5 V
